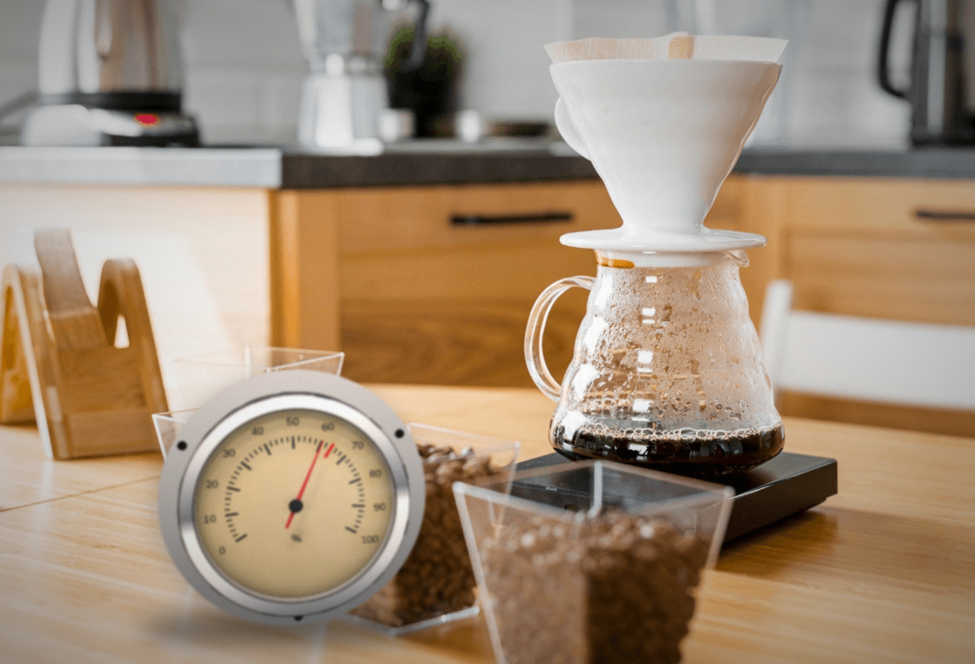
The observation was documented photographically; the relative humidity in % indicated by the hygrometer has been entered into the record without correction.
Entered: 60 %
